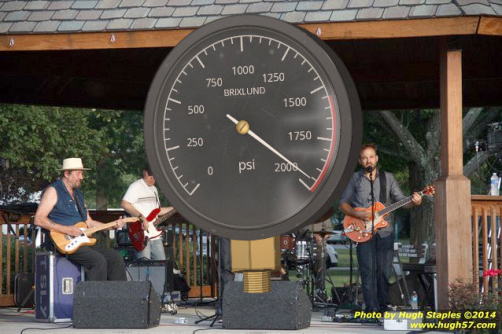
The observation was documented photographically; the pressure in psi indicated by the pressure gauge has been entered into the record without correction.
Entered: 1950 psi
